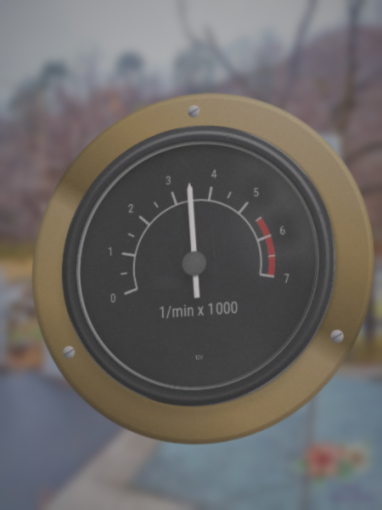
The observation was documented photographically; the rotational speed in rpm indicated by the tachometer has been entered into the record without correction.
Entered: 3500 rpm
